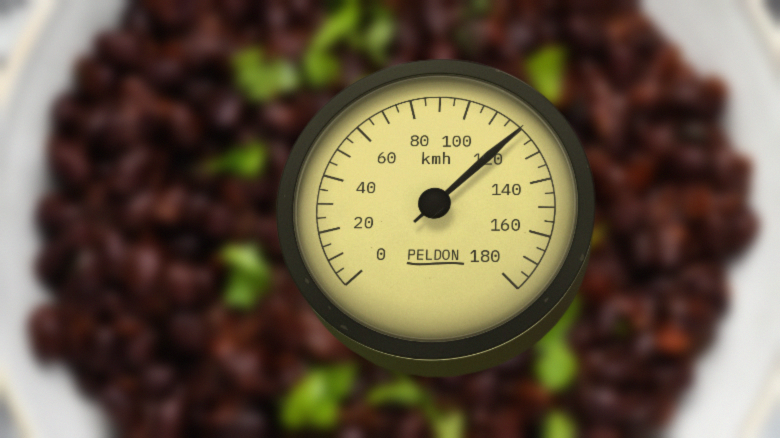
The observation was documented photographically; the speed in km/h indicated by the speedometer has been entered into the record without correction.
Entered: 120 km/h
